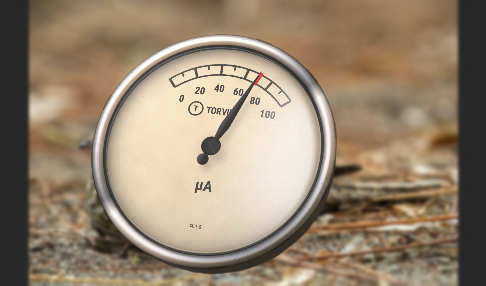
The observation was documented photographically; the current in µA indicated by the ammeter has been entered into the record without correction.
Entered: 70 µA
